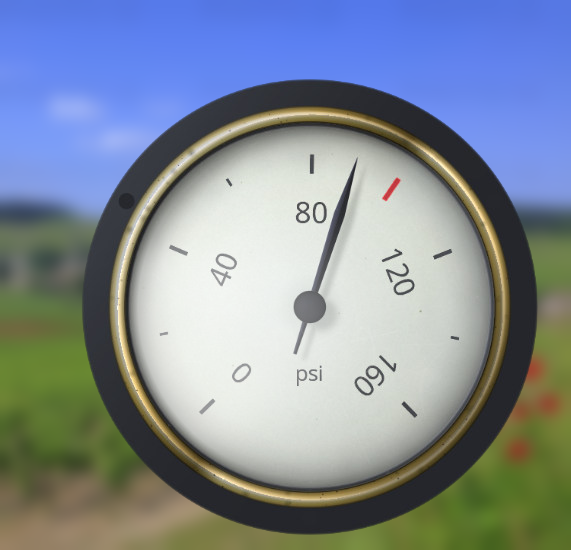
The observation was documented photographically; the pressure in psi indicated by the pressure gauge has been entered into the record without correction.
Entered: 90 psi
